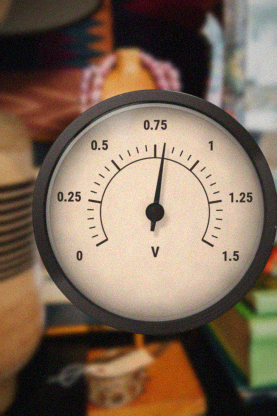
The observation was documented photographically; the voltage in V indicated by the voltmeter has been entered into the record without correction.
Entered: 0.8 V
